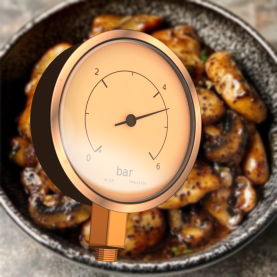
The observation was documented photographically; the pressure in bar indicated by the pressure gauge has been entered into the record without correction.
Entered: 4.5 bar
